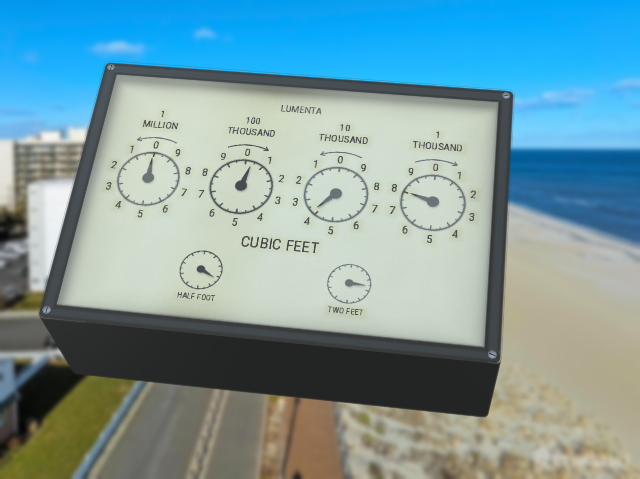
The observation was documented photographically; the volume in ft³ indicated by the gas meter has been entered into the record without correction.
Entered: 3800 ft³
